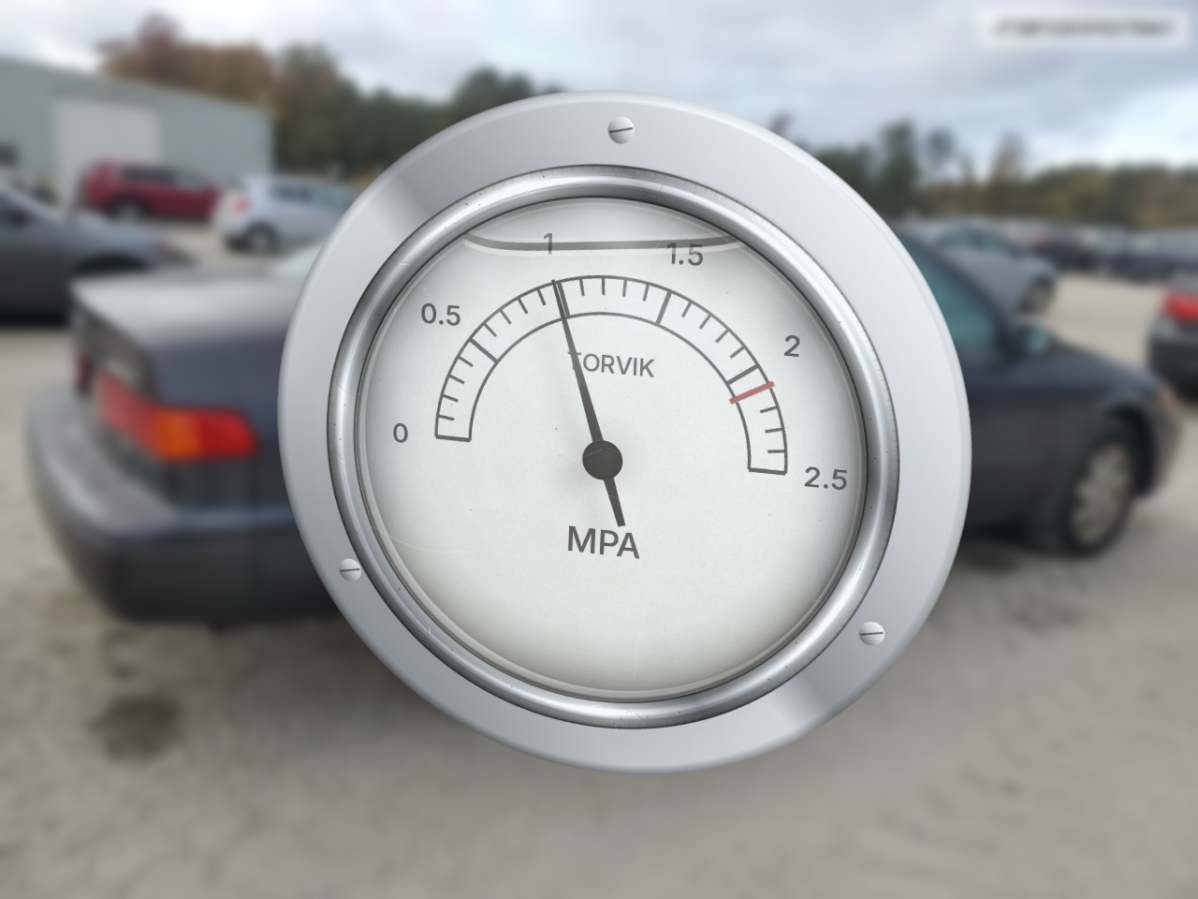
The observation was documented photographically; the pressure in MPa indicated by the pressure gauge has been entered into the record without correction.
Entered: 1 MPa
